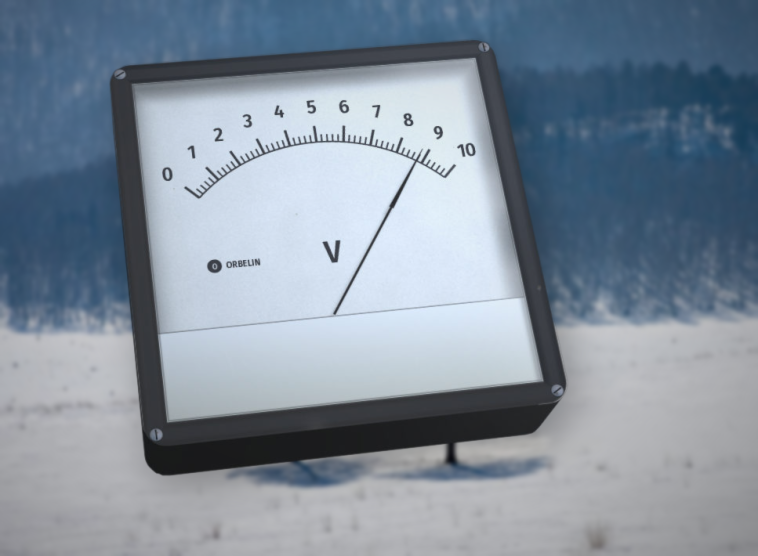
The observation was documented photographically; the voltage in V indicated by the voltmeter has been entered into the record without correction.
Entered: 8.8 V
